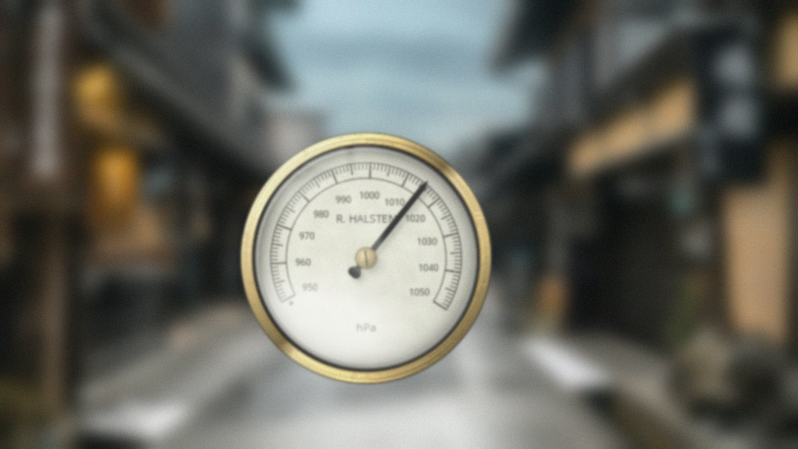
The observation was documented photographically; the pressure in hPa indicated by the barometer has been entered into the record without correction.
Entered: 1015 hPa
